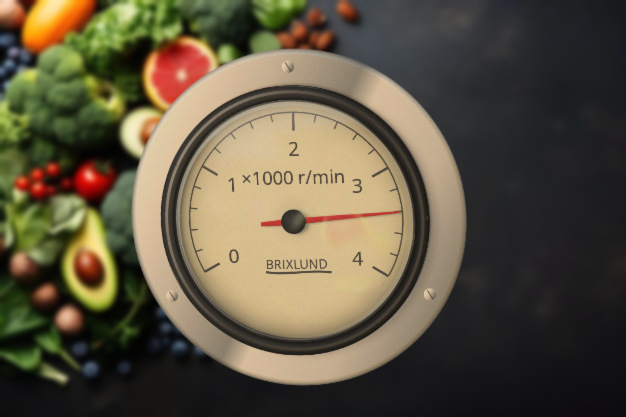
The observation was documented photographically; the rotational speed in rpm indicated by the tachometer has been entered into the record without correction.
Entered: 3400 rpm
